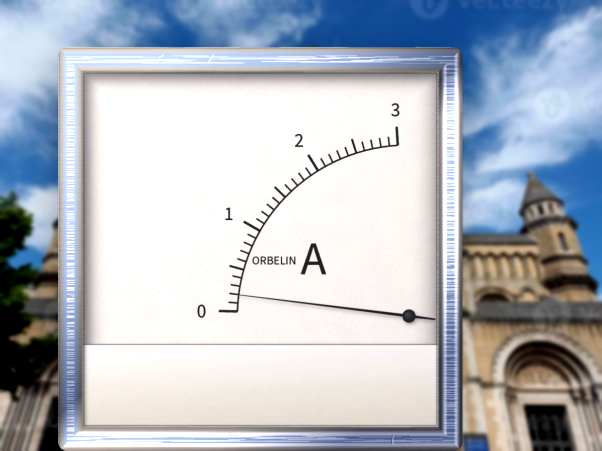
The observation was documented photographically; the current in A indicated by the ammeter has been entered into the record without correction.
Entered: 0.2 A
